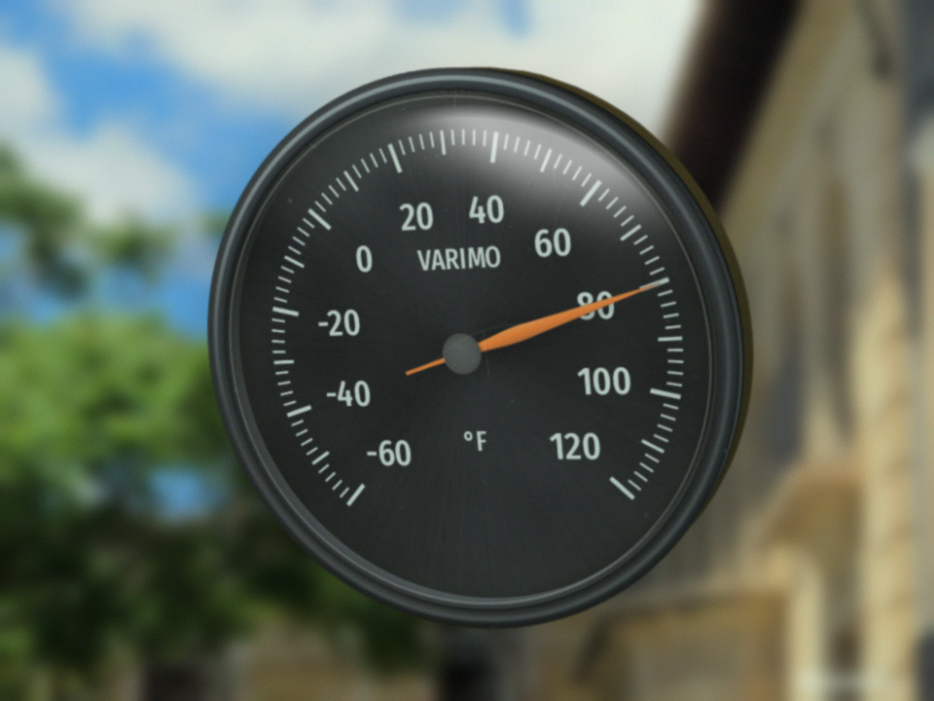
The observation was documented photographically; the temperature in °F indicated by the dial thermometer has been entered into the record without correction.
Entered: 80 °F
